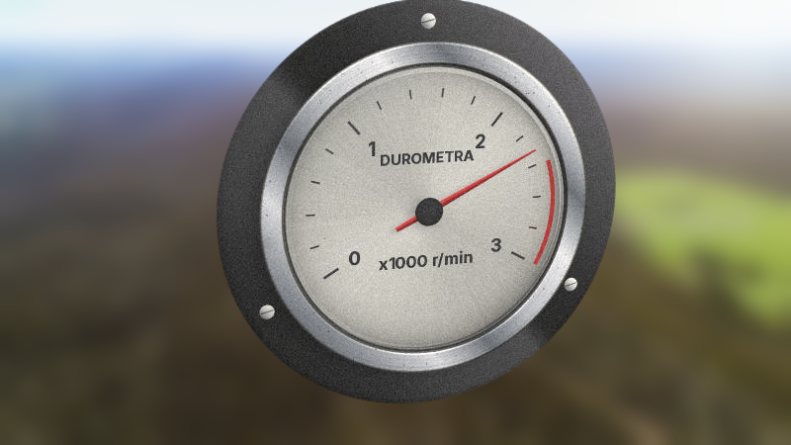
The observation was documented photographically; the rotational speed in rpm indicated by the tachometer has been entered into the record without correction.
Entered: 2300 rpm
